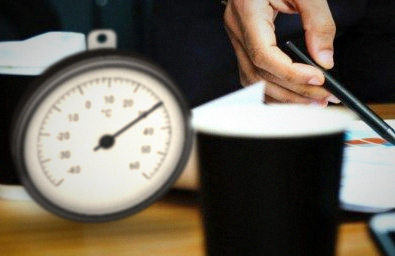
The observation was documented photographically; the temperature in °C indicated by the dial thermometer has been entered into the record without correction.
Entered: 30 °C
